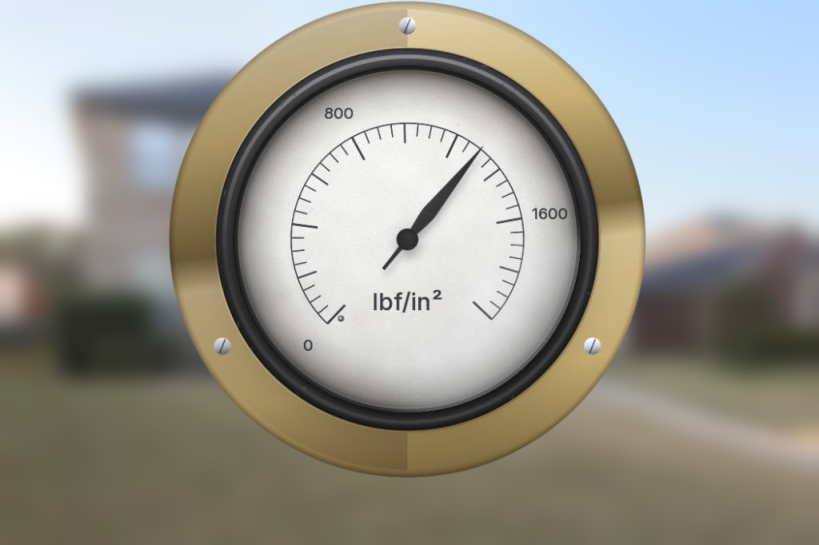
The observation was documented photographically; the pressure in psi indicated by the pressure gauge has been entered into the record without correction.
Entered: 1300 psi
